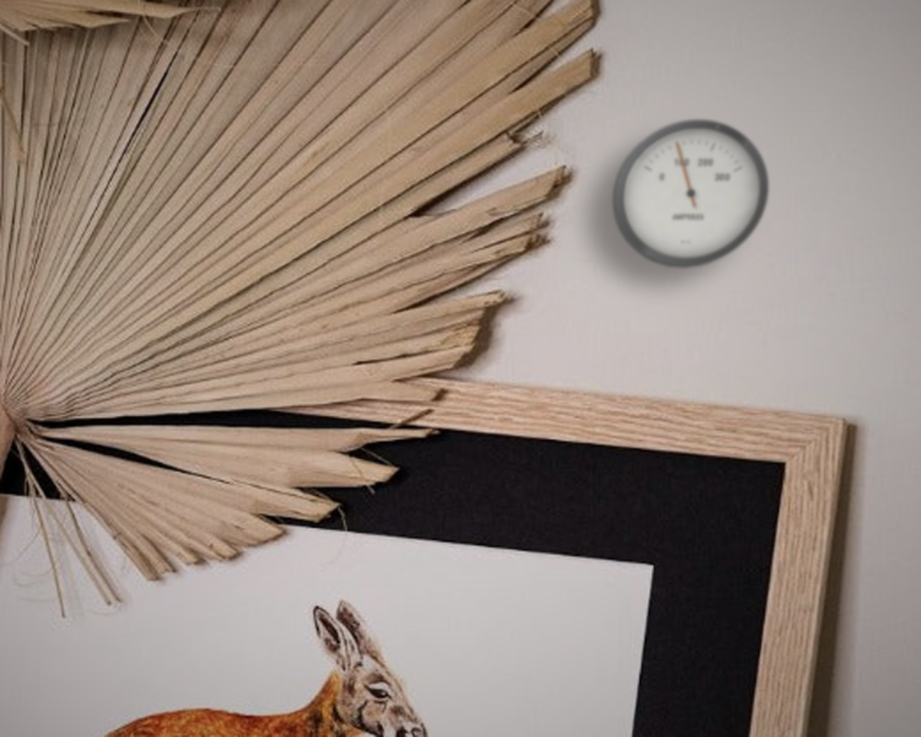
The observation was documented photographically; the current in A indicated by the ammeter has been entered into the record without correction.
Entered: 100 A
